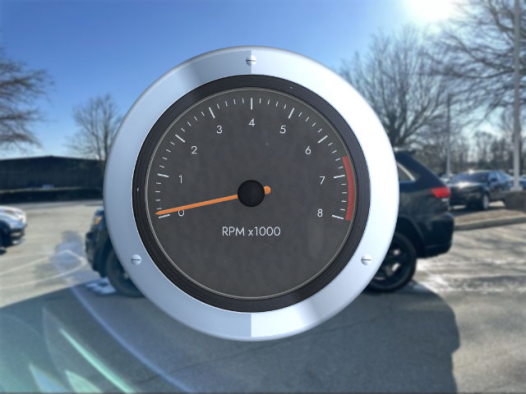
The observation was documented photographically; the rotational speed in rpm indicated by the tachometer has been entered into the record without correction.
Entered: 100 rpm
